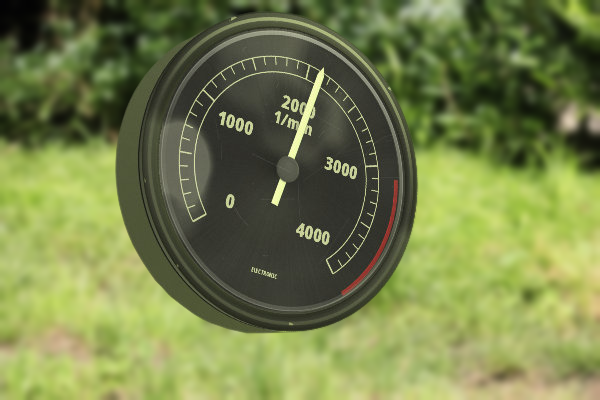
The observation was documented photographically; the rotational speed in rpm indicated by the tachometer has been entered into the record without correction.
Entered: 2100 rpm
